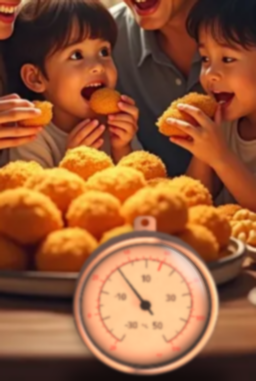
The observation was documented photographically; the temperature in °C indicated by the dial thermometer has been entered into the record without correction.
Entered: 0 °C
